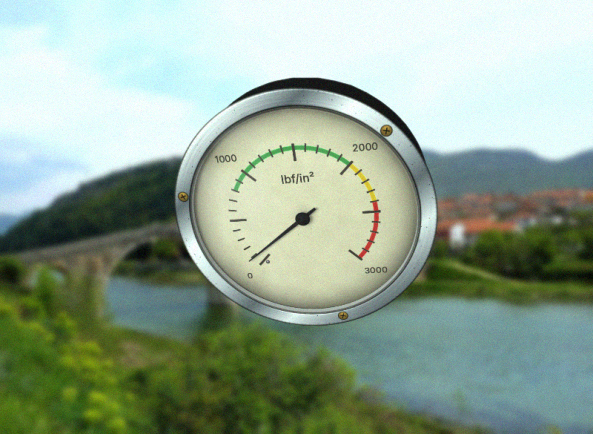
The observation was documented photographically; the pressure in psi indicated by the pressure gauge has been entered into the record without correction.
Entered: 100 psi
